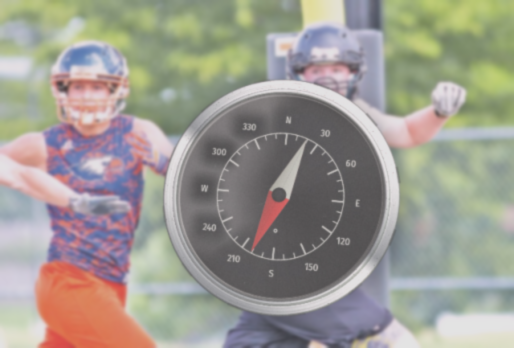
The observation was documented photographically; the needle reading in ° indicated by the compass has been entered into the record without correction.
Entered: 200 °
